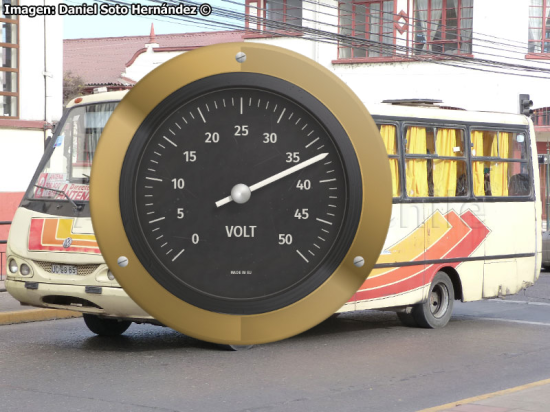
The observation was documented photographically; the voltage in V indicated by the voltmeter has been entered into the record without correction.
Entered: 37 V
